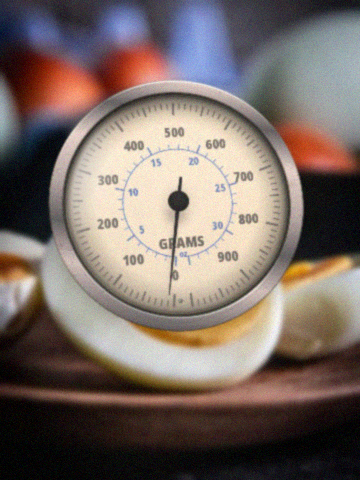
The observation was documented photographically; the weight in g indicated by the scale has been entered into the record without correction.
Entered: 10 g
